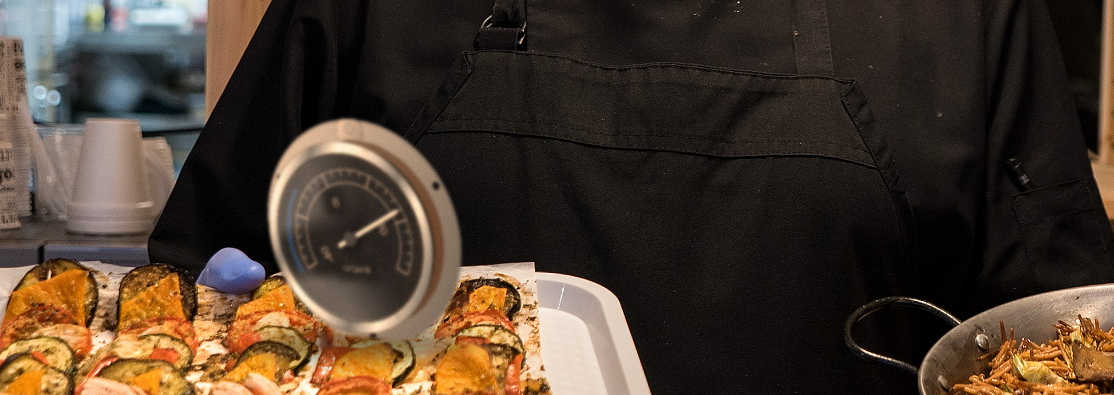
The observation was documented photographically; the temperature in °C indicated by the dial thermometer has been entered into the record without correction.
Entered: 36 °C
